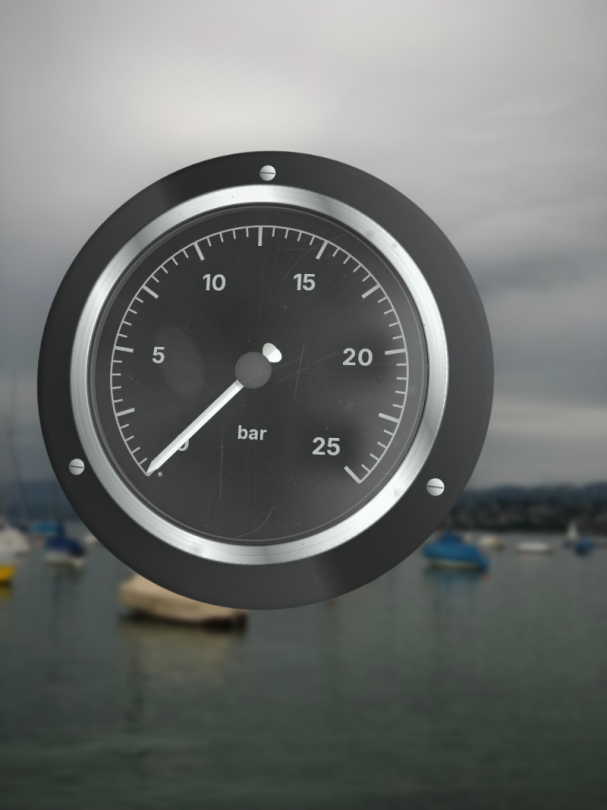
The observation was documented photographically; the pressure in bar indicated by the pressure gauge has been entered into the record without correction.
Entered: 0 bar
